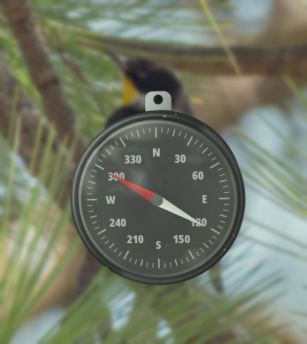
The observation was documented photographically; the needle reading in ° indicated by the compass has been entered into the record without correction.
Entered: 300 °
